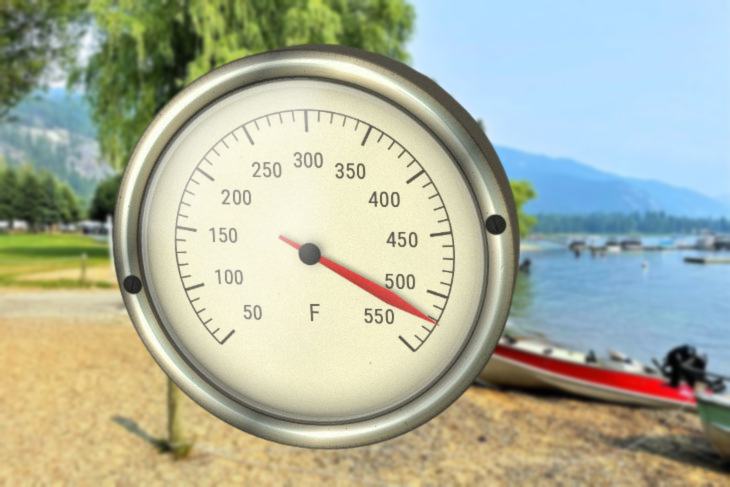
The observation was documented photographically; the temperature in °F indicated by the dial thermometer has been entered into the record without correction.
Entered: 520 °F
